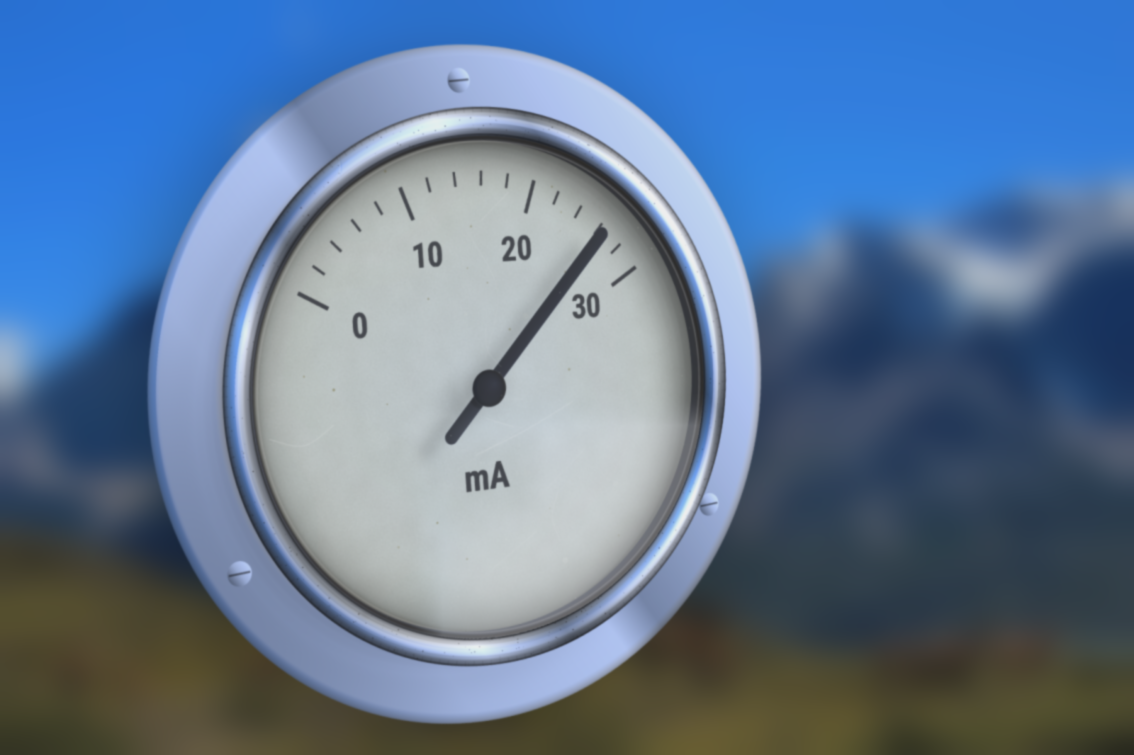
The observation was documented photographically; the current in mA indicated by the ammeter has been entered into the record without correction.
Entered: 26 mA
